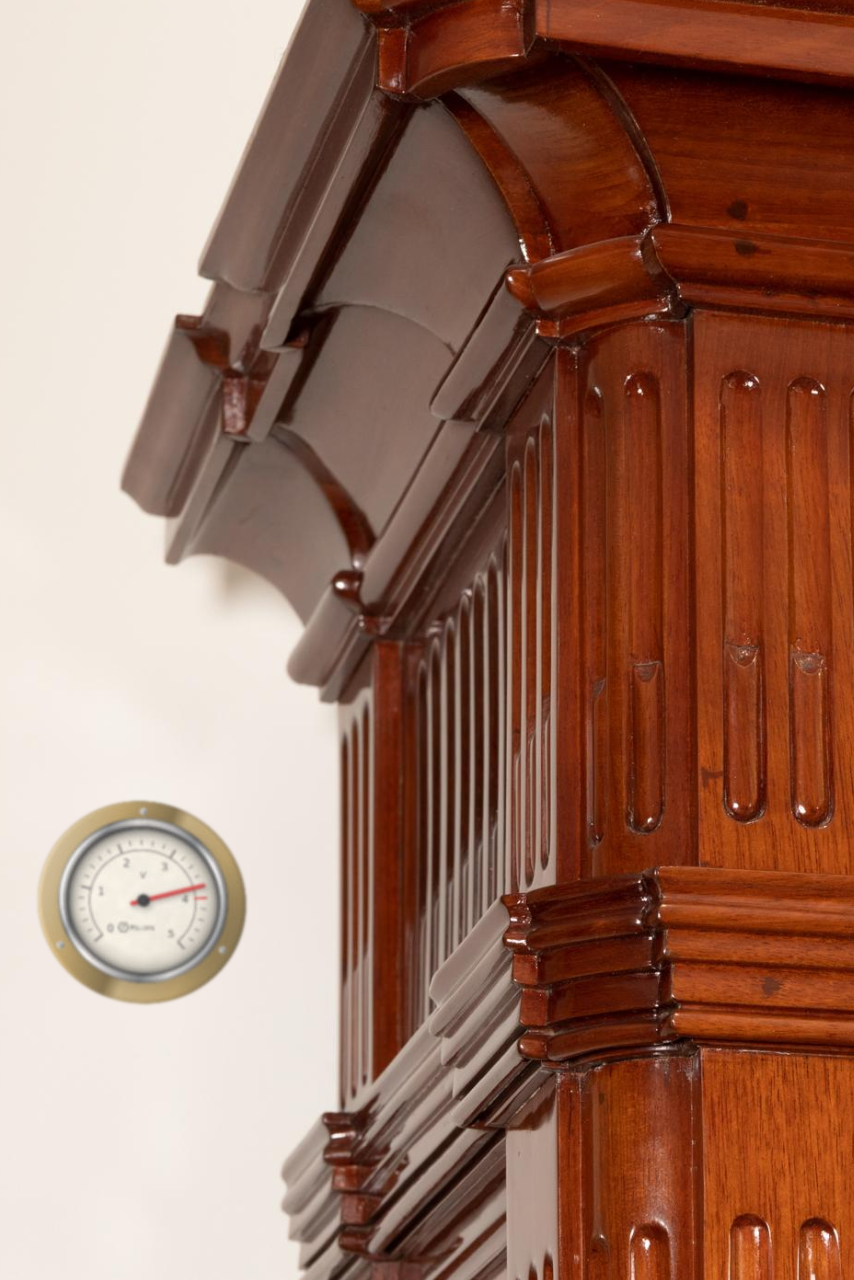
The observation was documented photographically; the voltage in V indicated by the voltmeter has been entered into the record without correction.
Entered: 3.8 V
